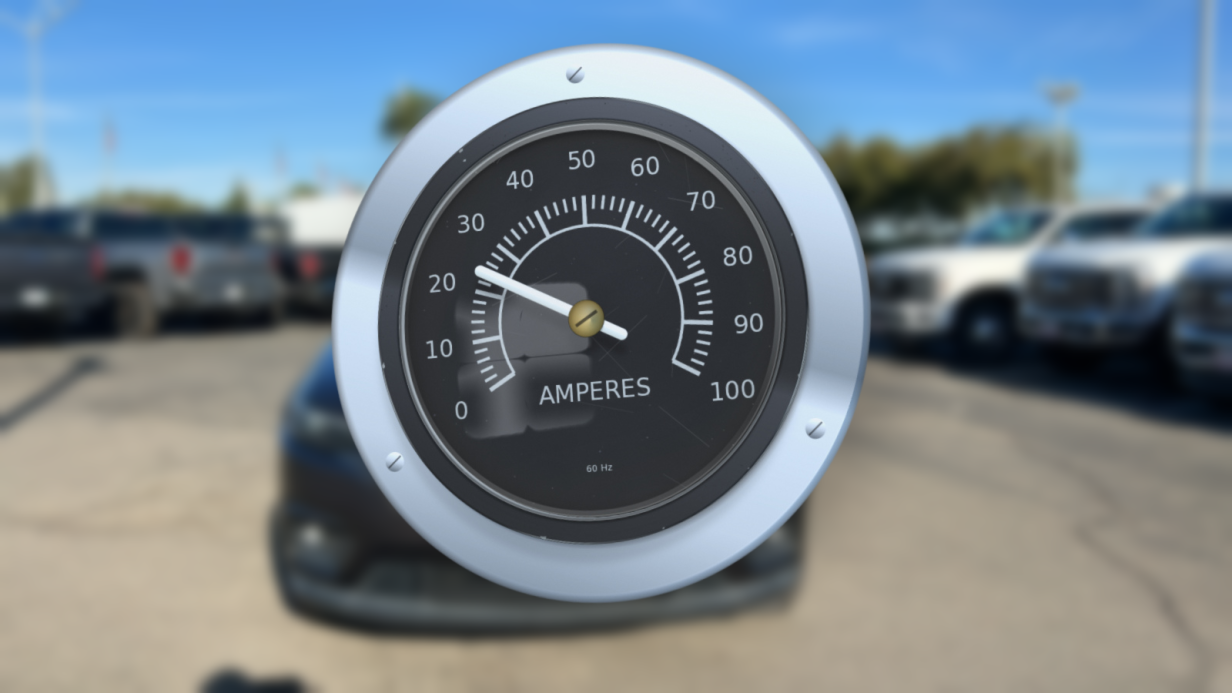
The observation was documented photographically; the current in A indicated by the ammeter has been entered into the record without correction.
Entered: 24 A
